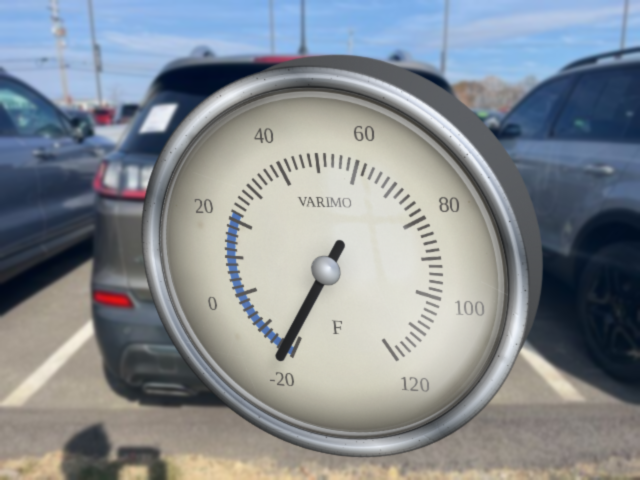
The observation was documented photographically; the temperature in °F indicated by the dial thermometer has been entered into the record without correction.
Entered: -18 °F
